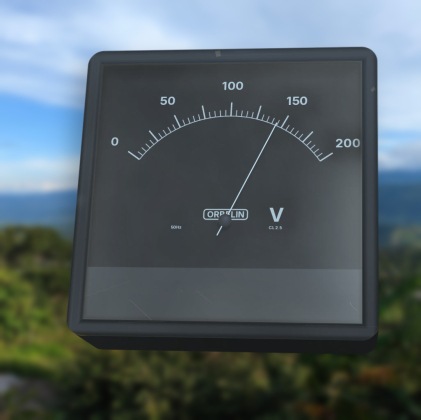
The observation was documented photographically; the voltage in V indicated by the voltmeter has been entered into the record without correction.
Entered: 145 V
